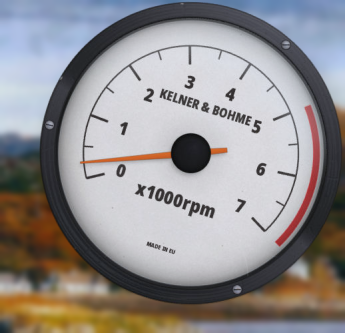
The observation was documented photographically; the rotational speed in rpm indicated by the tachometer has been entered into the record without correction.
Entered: 250 rpm
